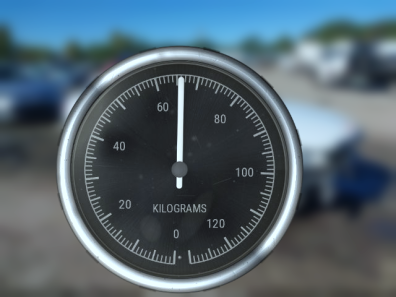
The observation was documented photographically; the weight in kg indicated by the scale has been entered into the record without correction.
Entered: 66 kg
